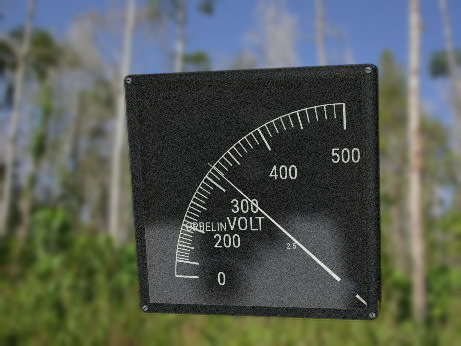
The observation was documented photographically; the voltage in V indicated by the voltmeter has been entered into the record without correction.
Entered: 320 V
